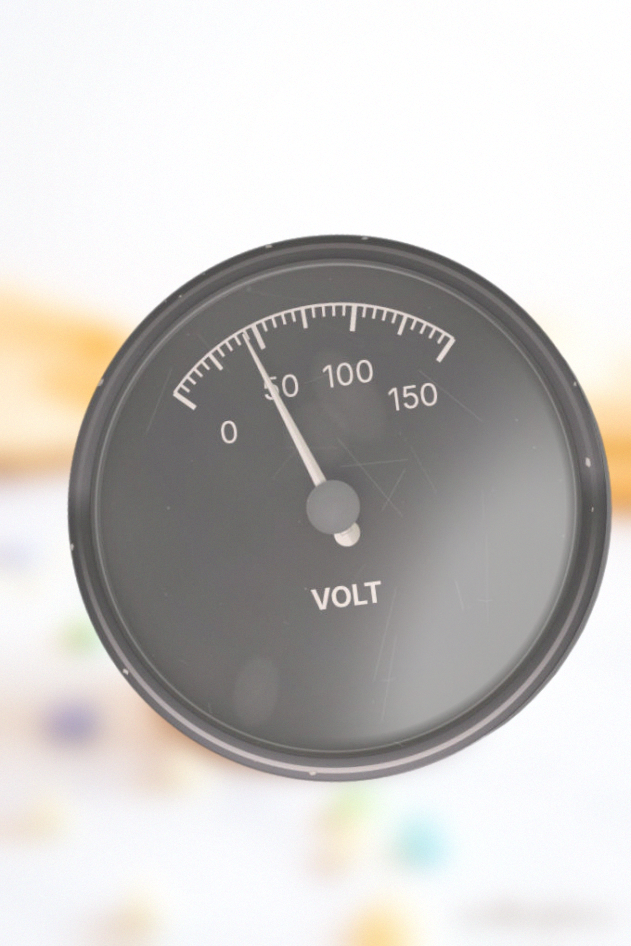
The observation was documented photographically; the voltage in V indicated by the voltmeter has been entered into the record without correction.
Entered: 45 V
